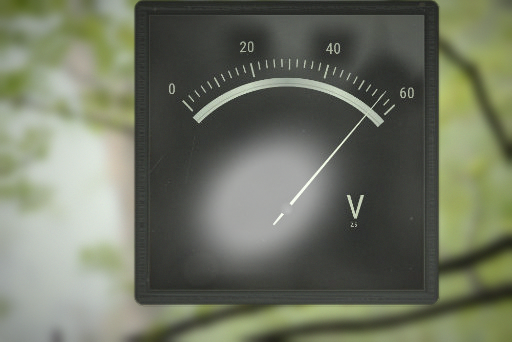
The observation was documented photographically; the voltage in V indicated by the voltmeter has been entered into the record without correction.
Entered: 56 V
